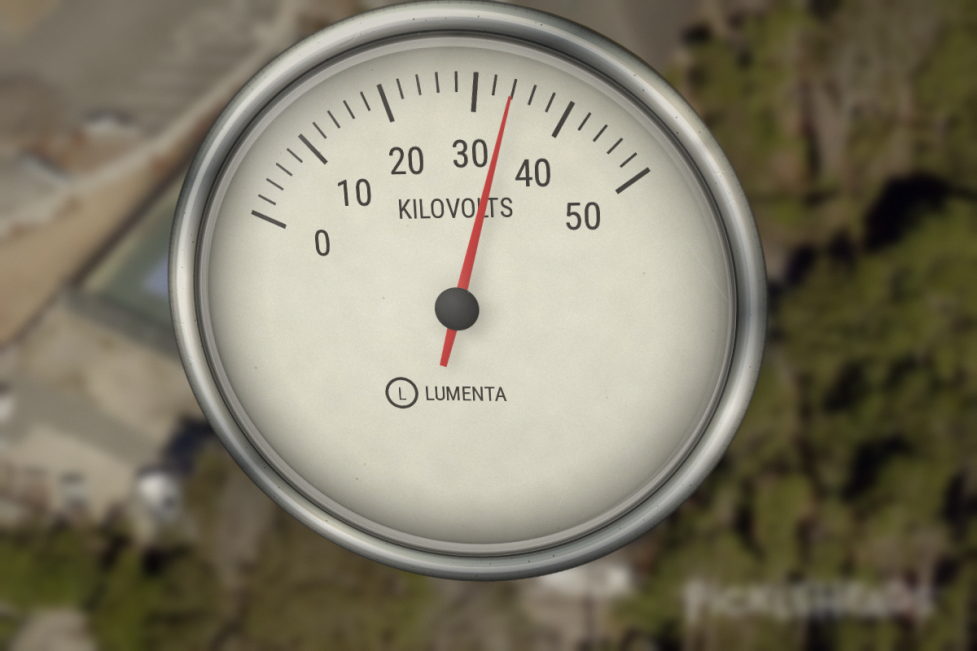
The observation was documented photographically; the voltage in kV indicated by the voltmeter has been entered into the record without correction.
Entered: 34 kV
